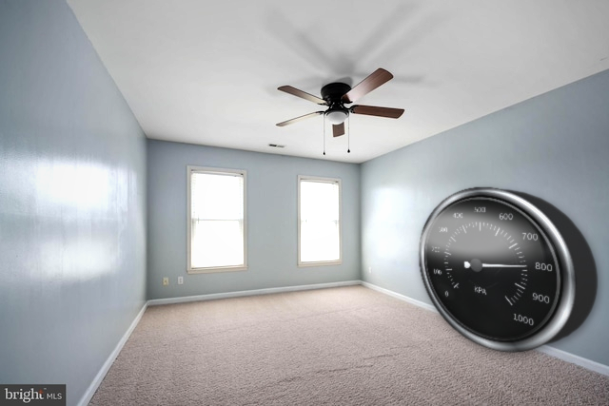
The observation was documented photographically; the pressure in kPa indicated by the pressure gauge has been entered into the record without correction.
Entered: 800 kPa
